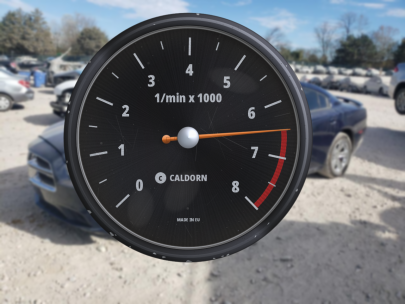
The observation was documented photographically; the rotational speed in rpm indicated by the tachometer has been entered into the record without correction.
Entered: 6500 rpm
